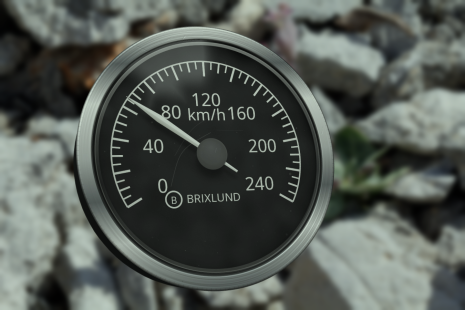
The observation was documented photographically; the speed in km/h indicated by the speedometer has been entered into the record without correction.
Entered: 65 km/h
